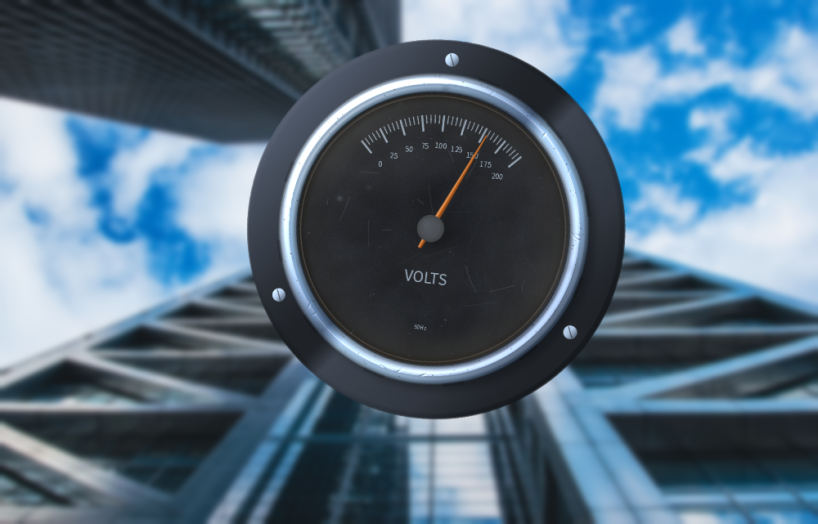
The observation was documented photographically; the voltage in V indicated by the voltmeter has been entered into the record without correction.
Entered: 155 V
